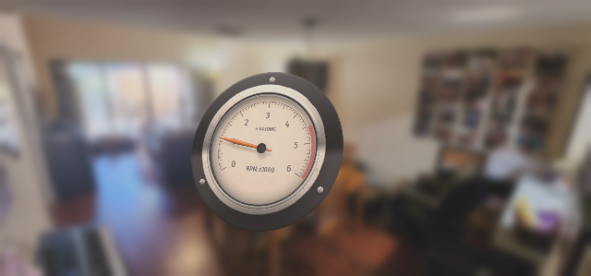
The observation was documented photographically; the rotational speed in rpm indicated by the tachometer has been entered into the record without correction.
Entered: 1000 rpm
